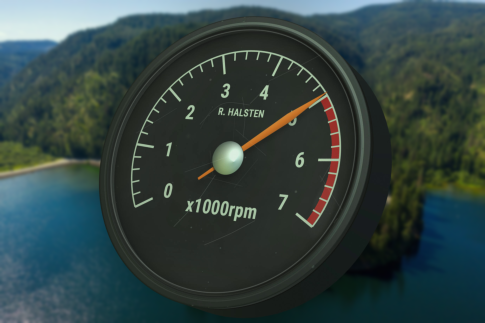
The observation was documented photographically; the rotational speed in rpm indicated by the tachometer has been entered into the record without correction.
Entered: 5000 rpm
